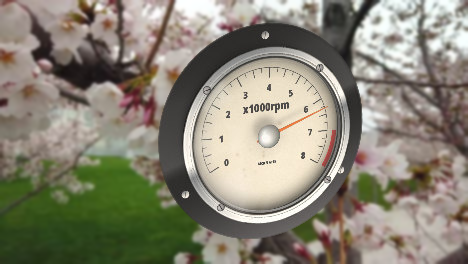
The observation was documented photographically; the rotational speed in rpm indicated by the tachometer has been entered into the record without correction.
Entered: 6250 rpm
